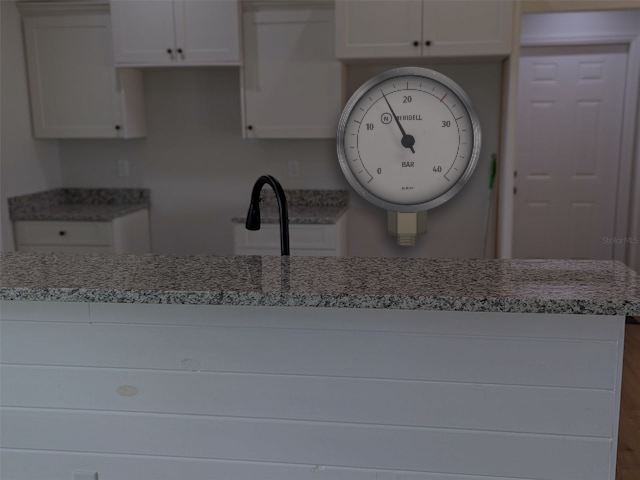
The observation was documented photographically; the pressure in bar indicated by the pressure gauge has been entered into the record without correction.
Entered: 16 bar
